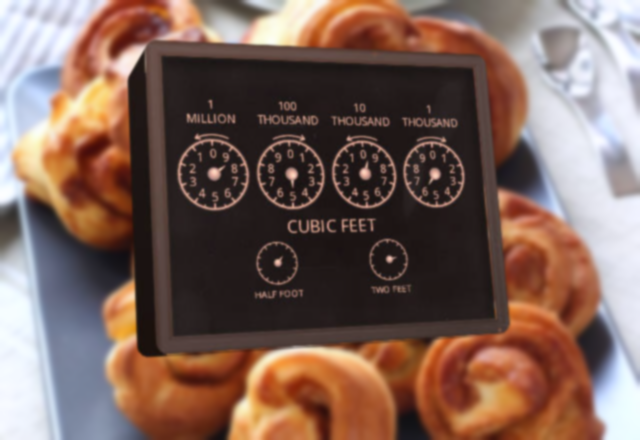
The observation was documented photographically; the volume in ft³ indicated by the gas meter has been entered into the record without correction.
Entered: 849600 ft³
